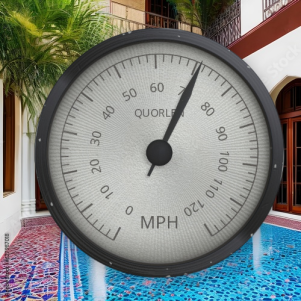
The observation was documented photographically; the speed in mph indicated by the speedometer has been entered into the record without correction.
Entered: 71 mph
